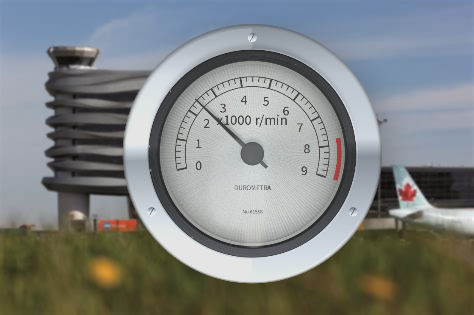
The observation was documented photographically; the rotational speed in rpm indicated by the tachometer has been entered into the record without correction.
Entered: 2400 rpm
